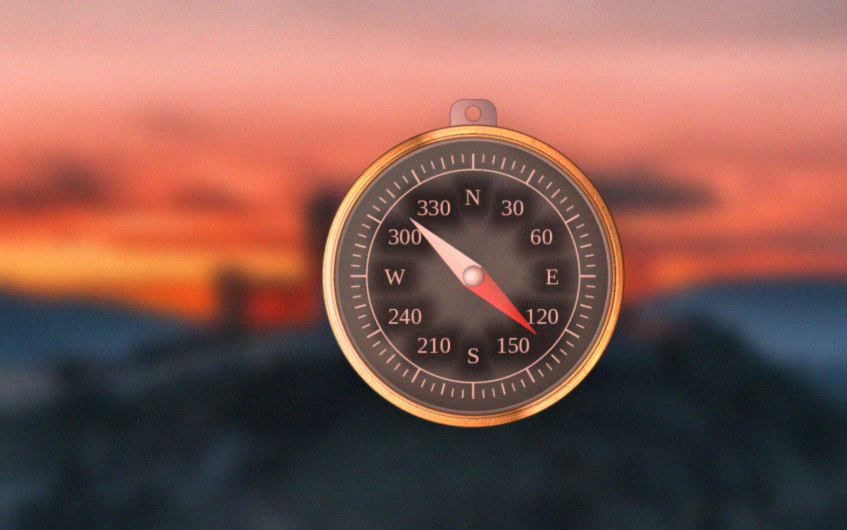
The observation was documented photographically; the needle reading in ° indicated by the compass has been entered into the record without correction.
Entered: 132.5 °
